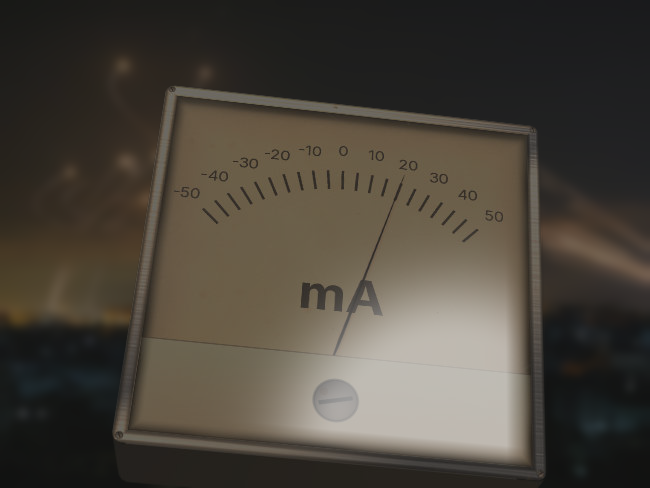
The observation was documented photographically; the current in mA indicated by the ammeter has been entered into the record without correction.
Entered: 20 mA
